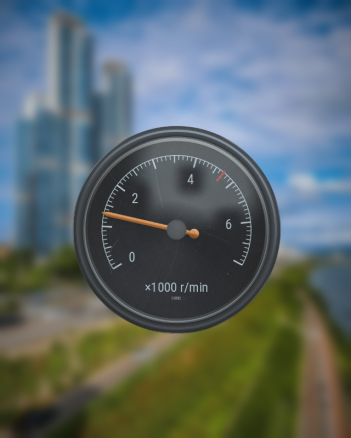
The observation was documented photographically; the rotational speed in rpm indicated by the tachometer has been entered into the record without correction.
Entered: 1300 rpm
